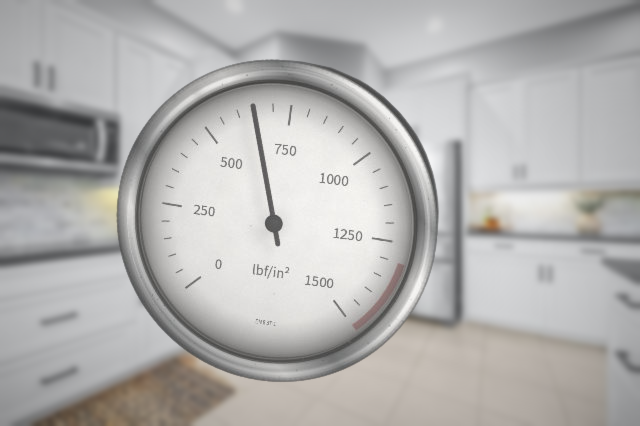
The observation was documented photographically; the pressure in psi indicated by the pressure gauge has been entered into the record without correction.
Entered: 650 psi
